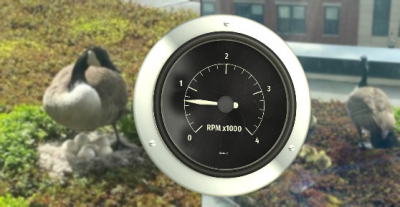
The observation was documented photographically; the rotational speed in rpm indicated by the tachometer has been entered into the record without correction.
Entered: 700 rpm
